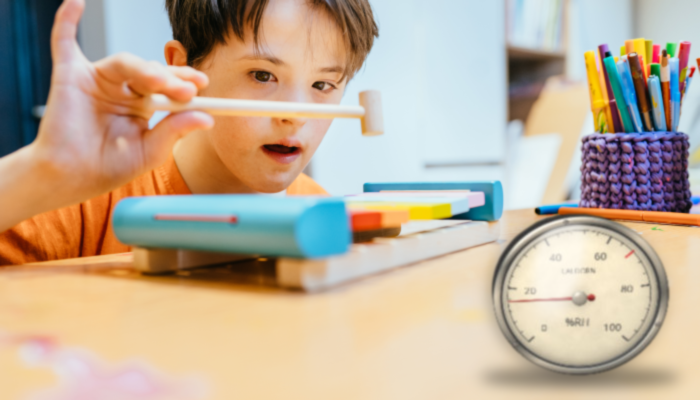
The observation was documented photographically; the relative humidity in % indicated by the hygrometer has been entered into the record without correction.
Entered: 16 %
